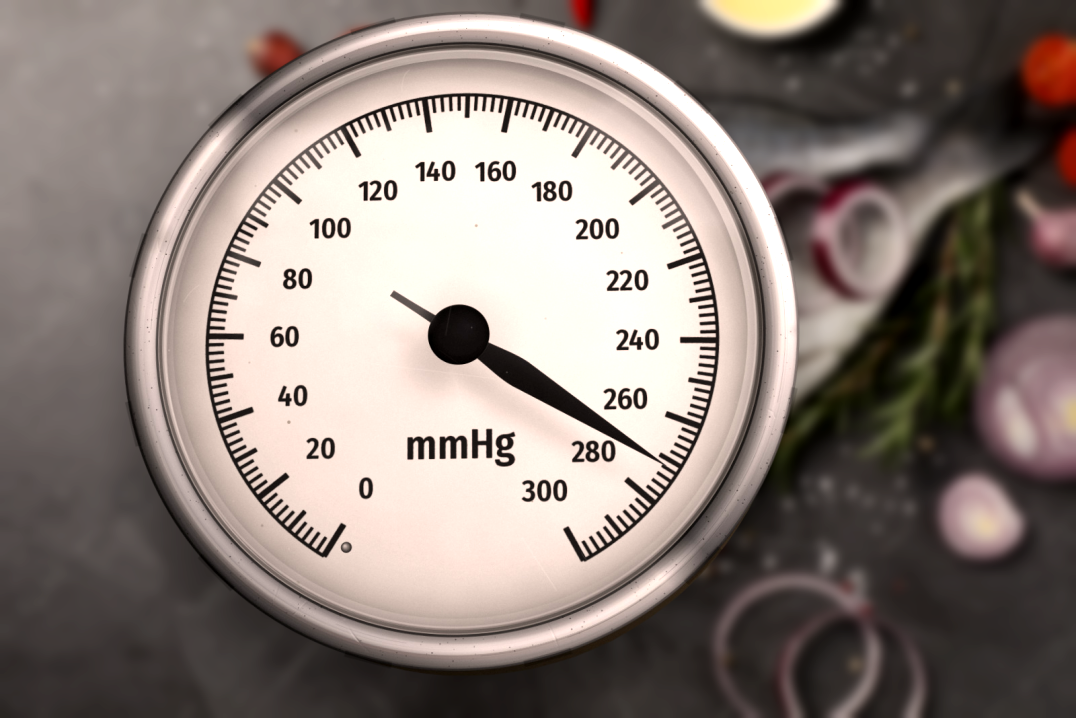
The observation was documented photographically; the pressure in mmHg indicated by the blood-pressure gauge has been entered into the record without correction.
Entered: 272 mmHg
